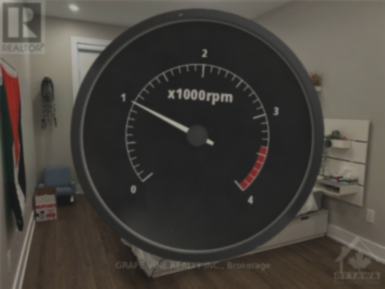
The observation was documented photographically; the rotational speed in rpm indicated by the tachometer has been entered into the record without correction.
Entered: 1000 rpm
